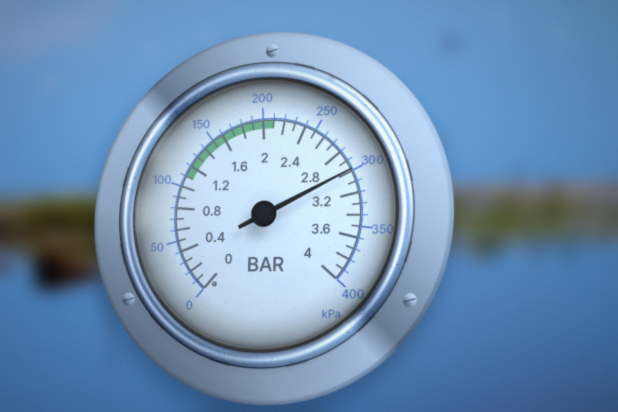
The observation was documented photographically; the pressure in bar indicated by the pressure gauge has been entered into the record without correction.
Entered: 3 bar
